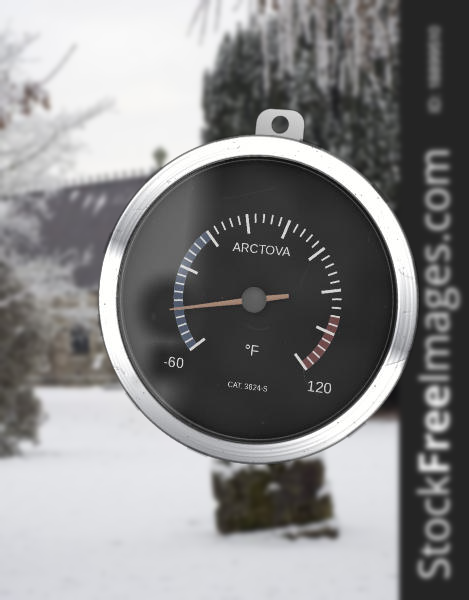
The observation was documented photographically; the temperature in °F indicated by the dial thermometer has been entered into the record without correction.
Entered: -40 °F
